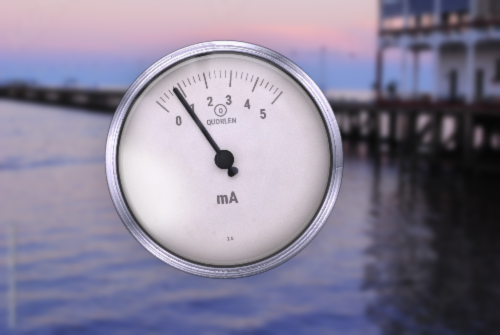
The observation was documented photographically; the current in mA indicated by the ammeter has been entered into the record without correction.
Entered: 0.8 mA
